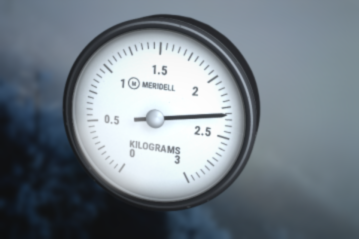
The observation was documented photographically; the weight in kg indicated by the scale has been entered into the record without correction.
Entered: 2.3 kg
